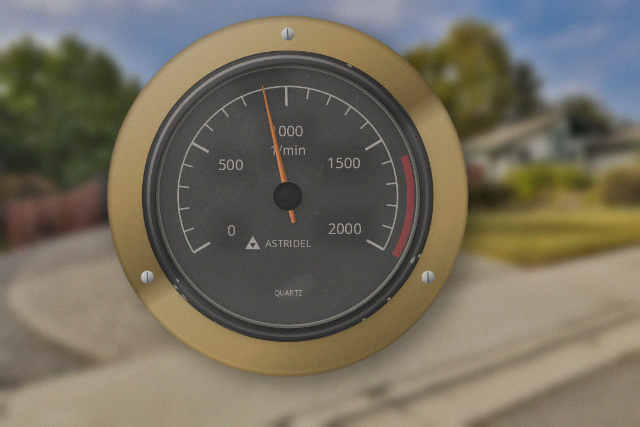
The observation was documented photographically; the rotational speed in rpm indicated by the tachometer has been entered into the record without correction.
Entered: 900 rpm
